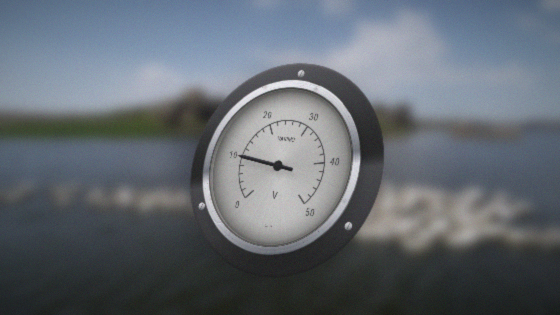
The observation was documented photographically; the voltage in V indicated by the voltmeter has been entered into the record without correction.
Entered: 10 V
